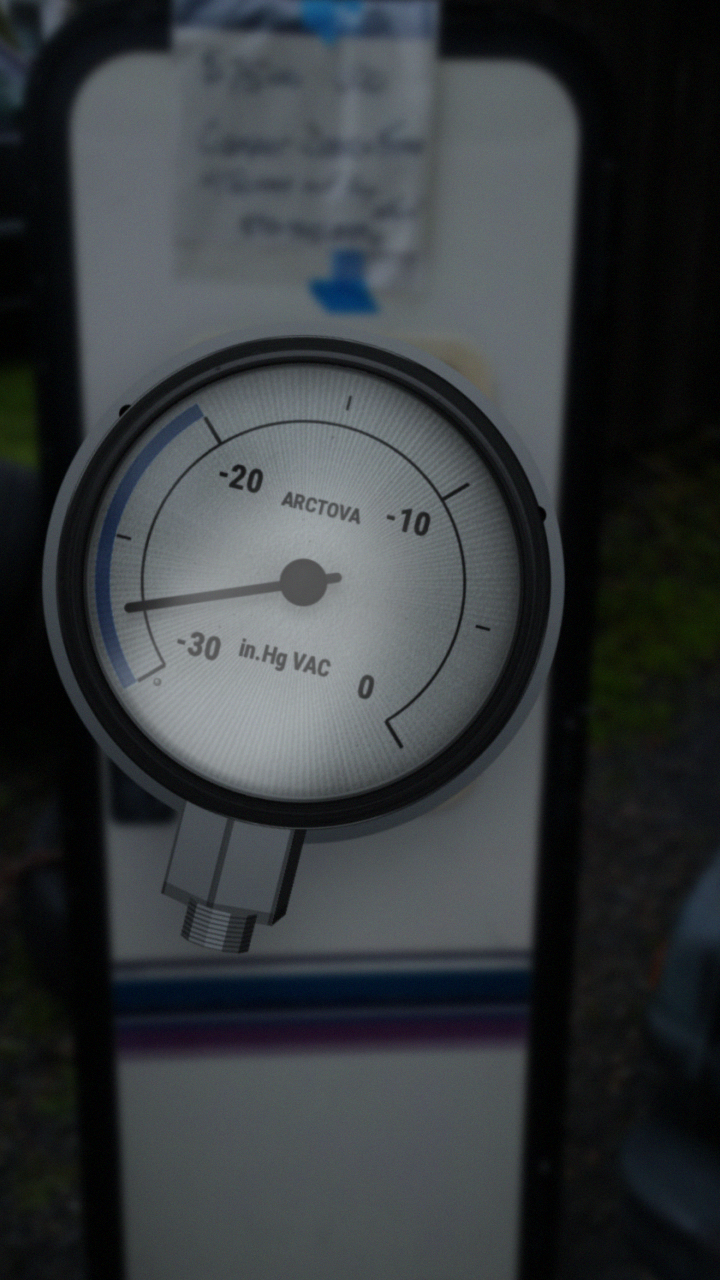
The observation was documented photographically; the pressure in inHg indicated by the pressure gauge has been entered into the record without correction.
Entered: -27.5 inHg
